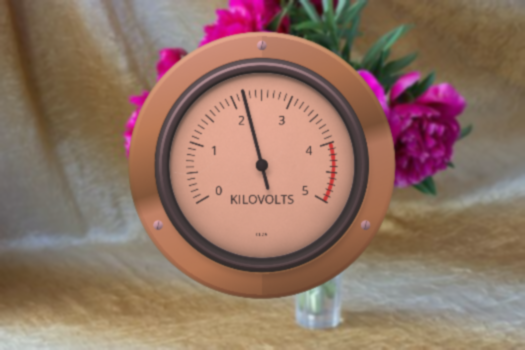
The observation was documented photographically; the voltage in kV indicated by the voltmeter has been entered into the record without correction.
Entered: 2.2 kV
